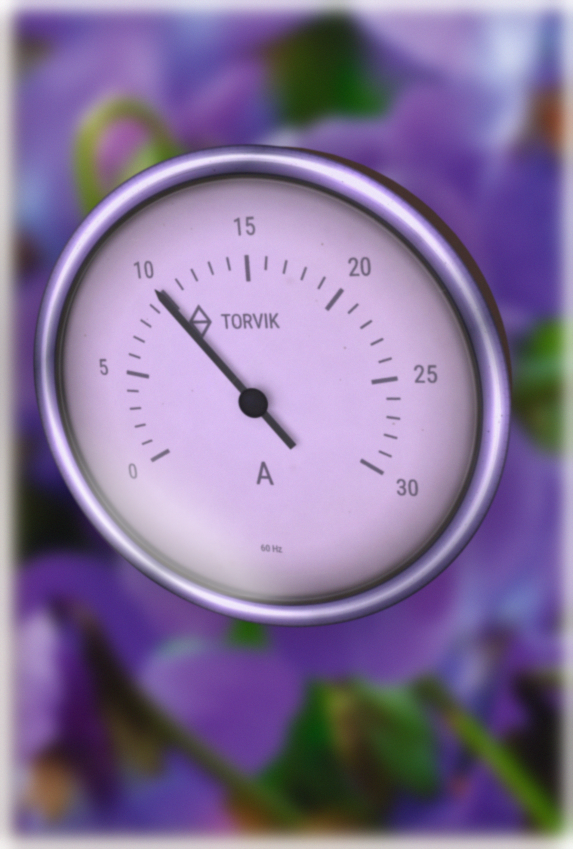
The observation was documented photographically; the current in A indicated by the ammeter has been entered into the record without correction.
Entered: 10 A
